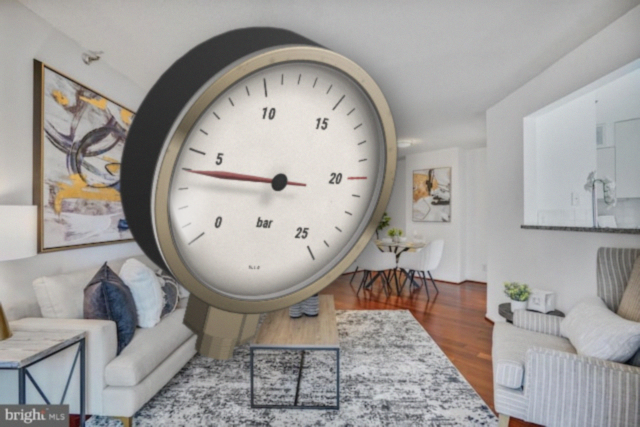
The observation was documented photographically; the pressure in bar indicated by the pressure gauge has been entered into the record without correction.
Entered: 4 bar
